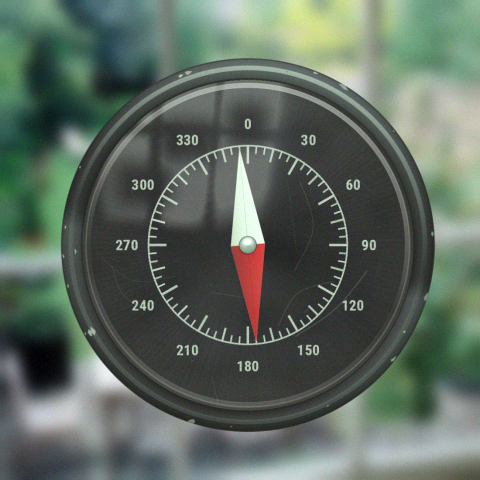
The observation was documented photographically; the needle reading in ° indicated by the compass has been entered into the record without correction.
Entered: 175 °
